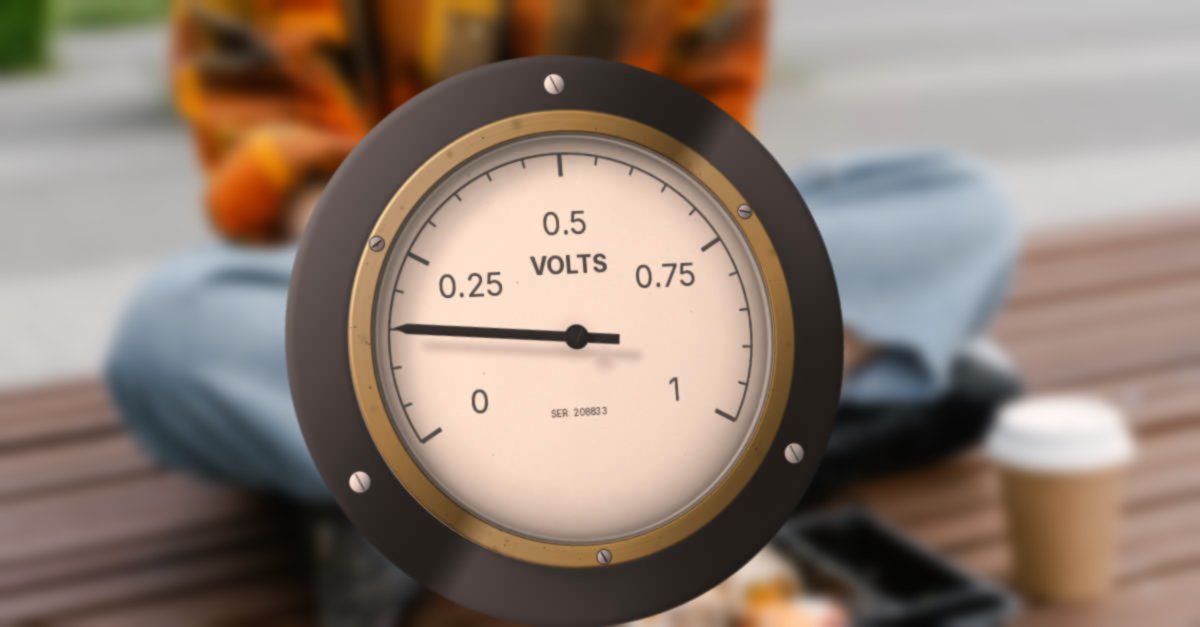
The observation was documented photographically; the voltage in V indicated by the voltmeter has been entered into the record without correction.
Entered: 0.15 V
